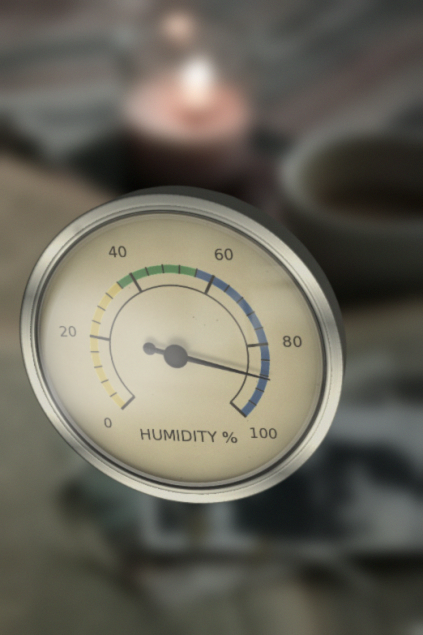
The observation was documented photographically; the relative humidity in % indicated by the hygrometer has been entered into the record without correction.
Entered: 88 %
